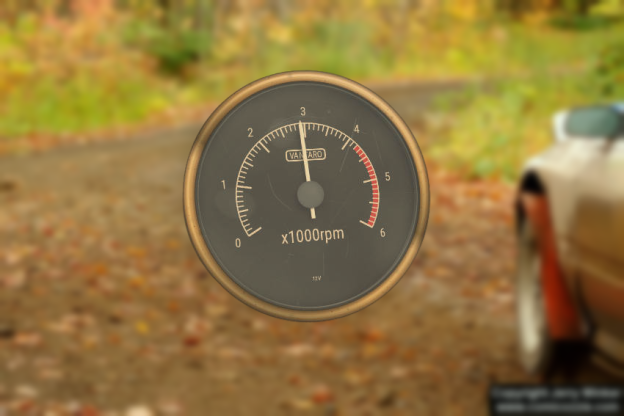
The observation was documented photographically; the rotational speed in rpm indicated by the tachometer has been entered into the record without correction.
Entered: 2900 rpm
